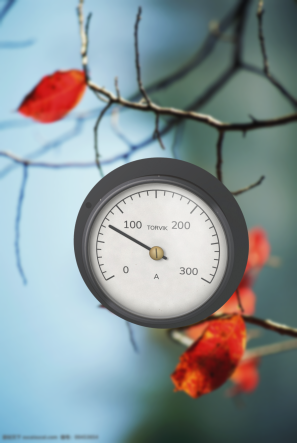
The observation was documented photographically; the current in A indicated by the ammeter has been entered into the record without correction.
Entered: 75 A
